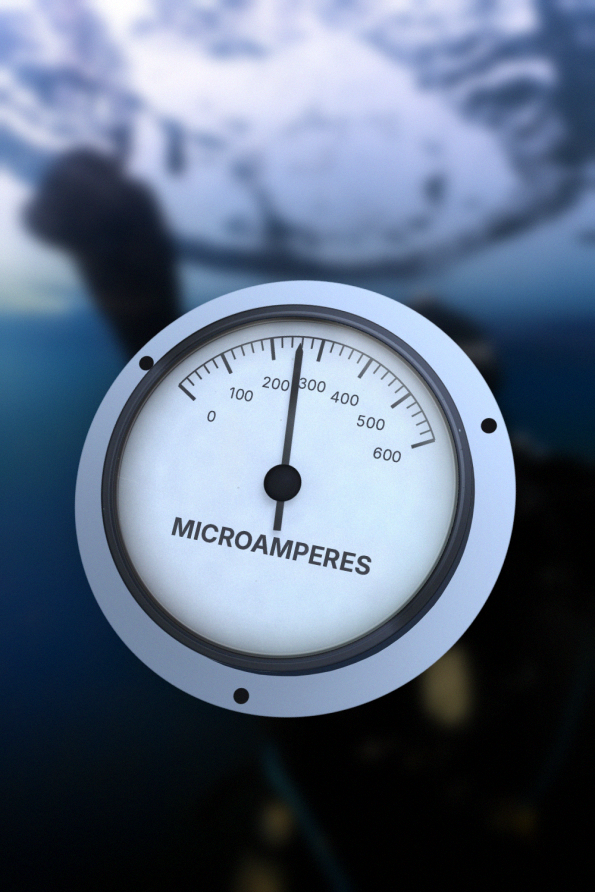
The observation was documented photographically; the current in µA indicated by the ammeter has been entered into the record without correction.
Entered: 260 µA
